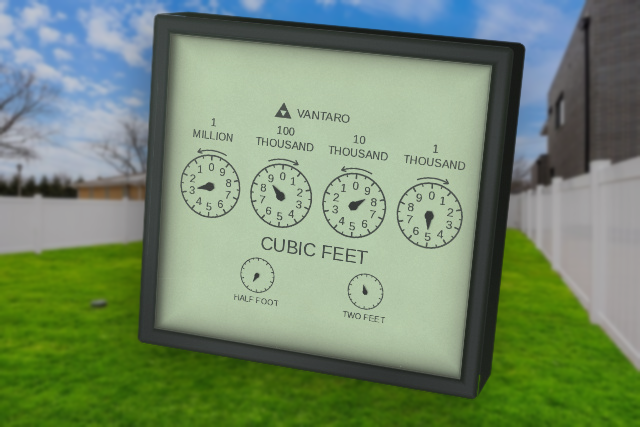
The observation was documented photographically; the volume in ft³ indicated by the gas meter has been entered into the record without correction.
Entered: 288500 ft³
